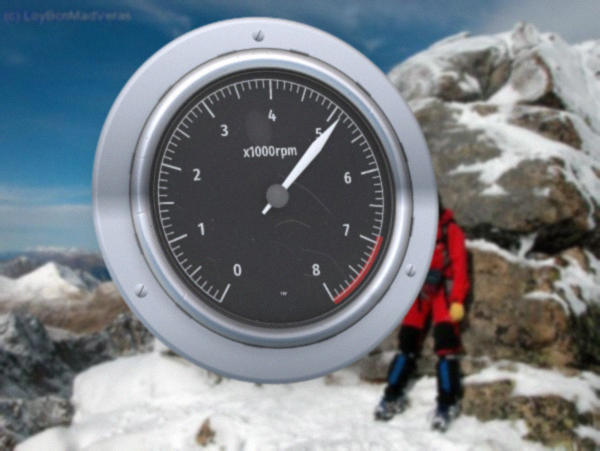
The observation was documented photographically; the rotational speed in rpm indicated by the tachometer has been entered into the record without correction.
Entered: 5100 rpm
